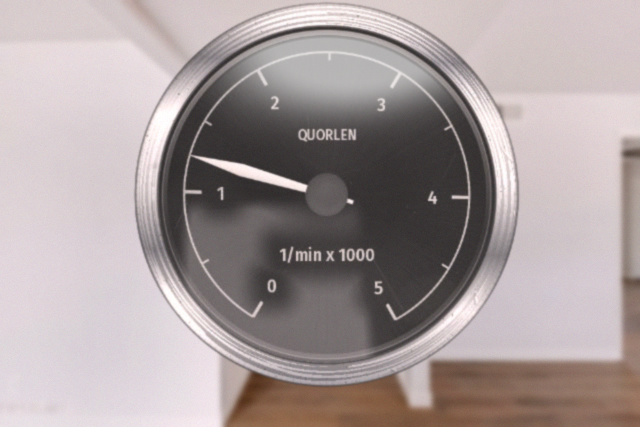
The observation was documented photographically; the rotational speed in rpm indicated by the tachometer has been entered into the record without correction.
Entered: 1250 rpm
